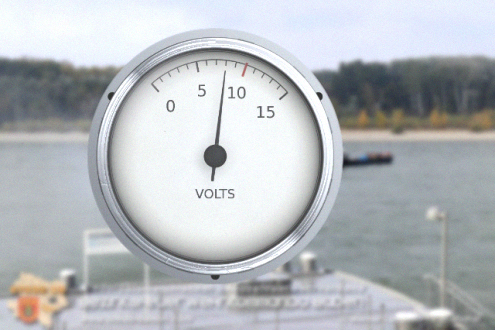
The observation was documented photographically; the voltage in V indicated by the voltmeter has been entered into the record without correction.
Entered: 8 V
